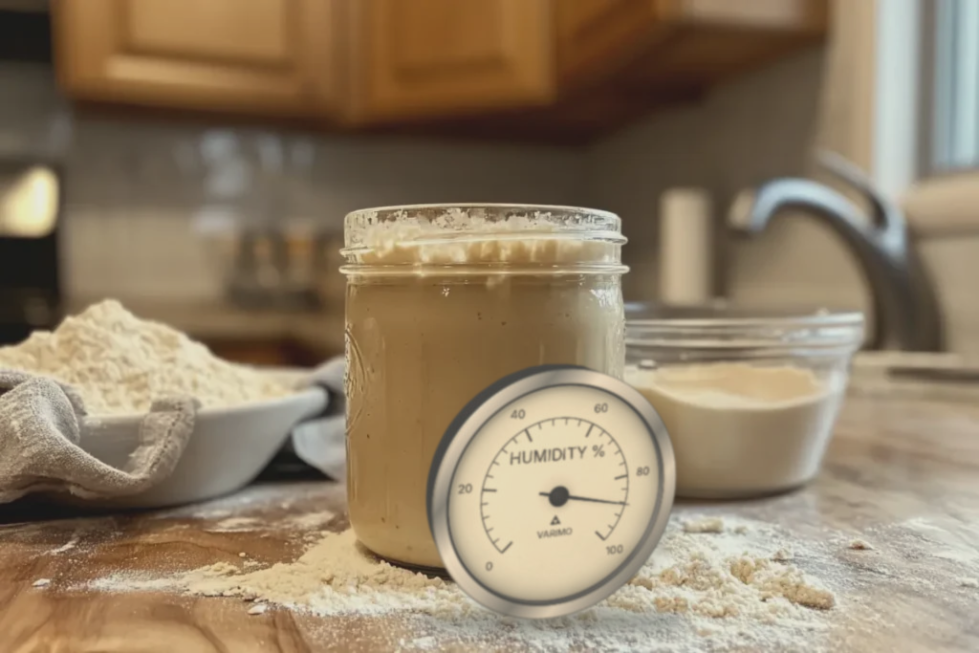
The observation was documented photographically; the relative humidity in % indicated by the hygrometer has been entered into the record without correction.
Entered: 88 %
